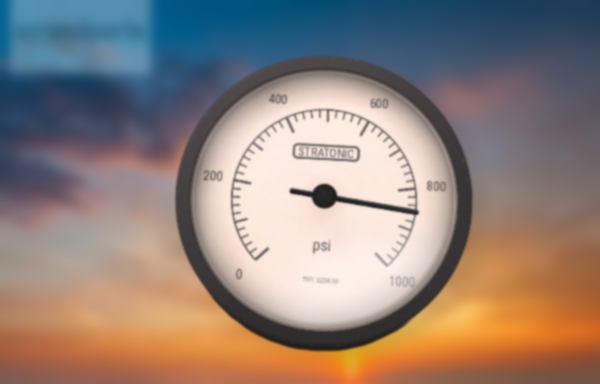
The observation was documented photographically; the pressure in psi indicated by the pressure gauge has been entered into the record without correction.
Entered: 860 psi
